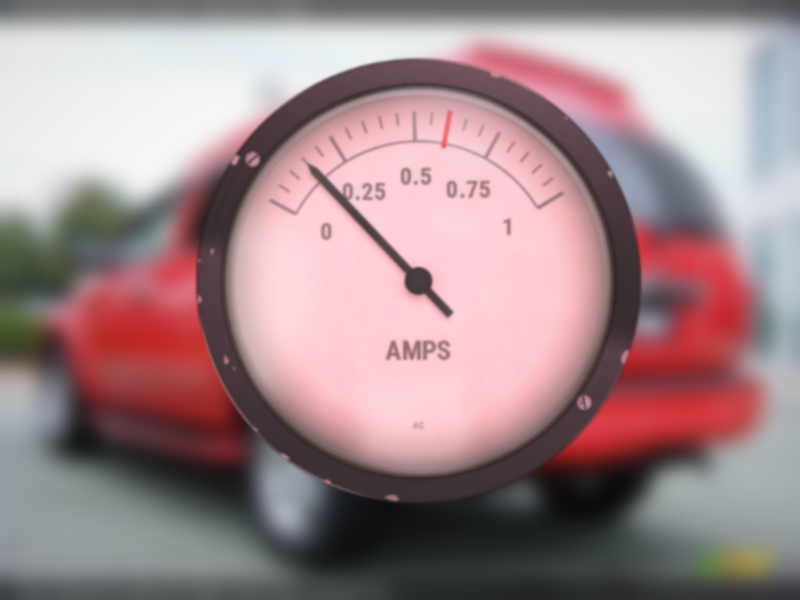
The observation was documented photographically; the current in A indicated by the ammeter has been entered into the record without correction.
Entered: 0.15 A
